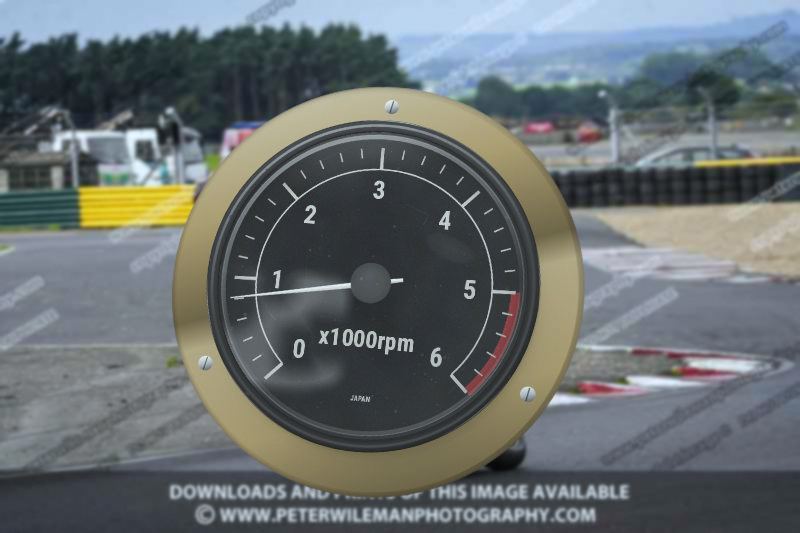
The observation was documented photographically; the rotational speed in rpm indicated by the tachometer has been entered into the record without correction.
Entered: 800 rpm
